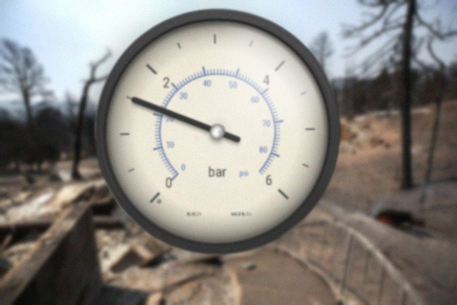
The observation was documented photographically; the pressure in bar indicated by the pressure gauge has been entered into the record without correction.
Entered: 1.5 bar
